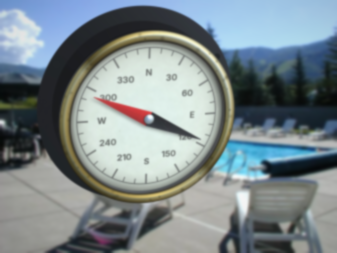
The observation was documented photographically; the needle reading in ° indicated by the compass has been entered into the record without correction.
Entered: 295 °
